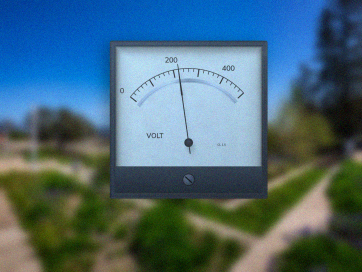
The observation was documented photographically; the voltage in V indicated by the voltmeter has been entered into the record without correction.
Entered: 220 V
